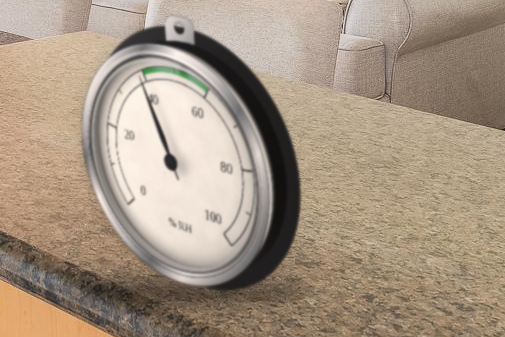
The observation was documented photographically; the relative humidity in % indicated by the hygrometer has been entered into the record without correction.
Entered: 40 %
